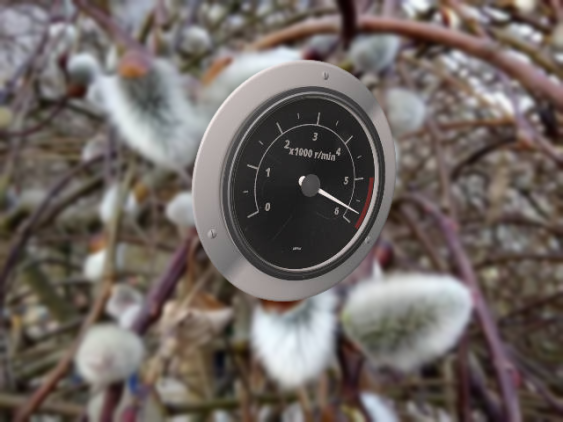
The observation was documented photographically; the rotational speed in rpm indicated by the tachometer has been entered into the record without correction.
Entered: 5750 rpm
